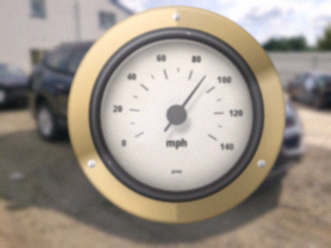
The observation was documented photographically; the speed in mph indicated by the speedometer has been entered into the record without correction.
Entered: 90 mph
